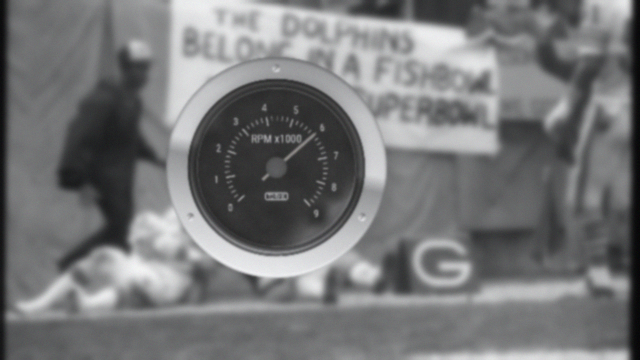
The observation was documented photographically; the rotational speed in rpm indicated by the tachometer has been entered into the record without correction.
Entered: 6000 rpm
